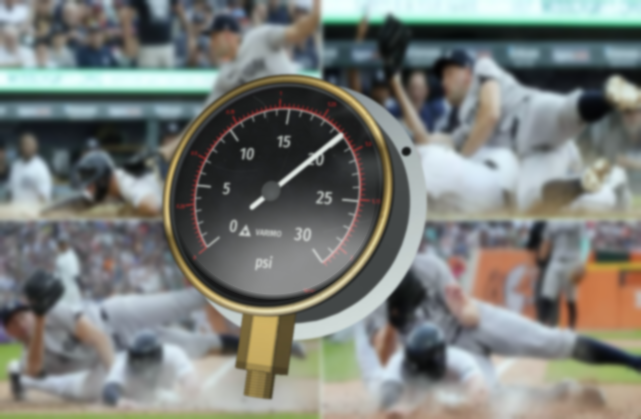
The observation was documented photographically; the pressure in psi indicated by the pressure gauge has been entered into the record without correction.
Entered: 20 psi
